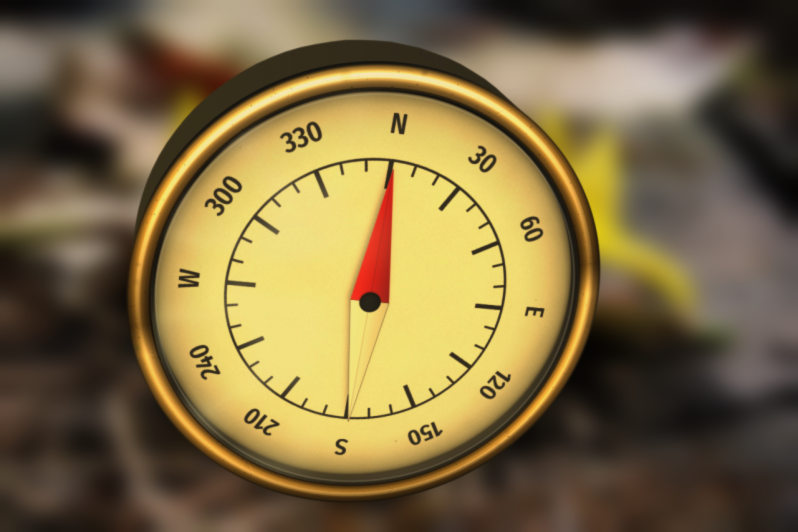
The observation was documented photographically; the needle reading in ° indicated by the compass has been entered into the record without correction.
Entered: 0 °
